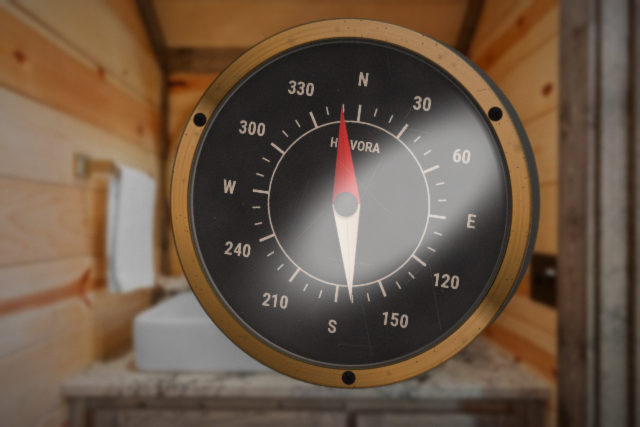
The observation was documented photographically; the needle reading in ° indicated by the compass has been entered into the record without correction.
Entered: 350 °
